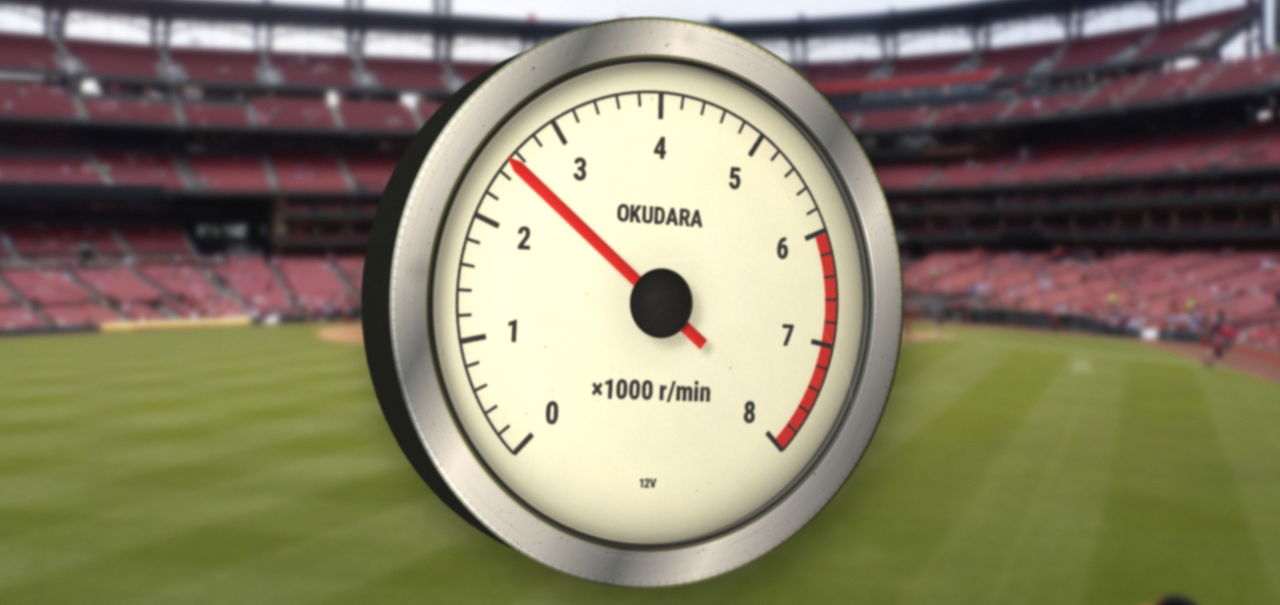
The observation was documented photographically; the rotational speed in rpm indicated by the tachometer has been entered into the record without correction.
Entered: 2500 rpm
